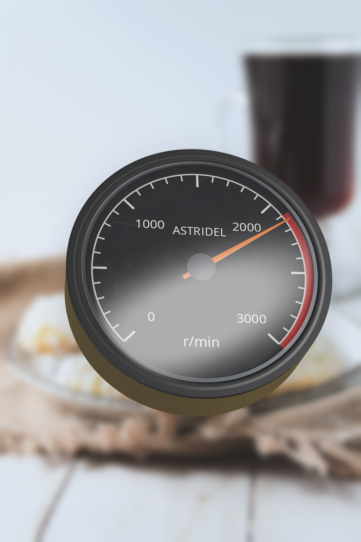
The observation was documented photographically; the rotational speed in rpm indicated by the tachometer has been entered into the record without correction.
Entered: 2150 rpm
